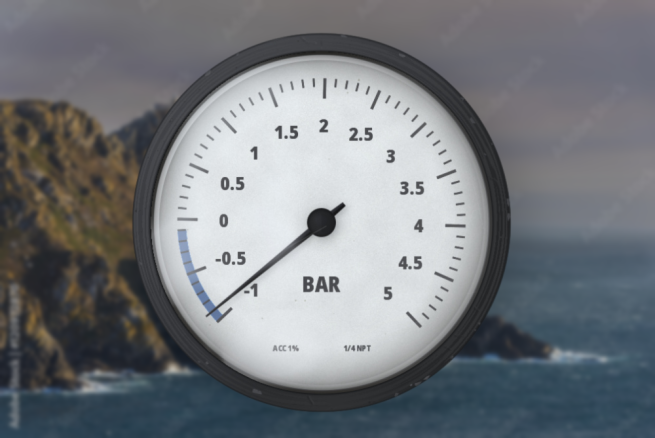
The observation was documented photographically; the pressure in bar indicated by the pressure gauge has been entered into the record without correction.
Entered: -0.9 bar
